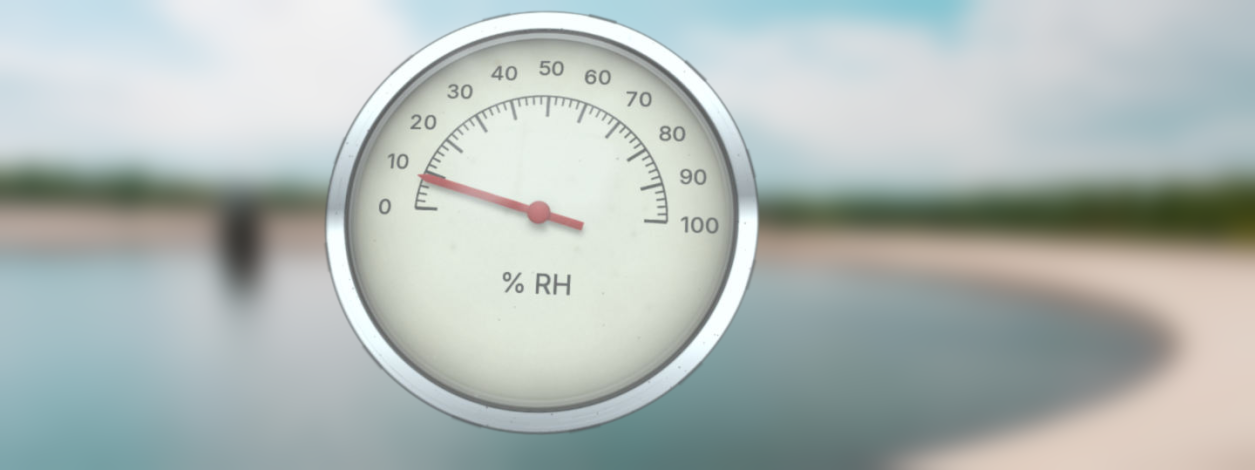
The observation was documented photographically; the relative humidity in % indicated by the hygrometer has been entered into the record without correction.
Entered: 8 %
